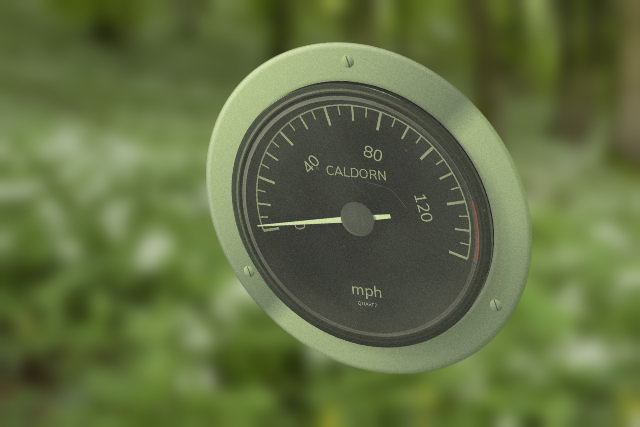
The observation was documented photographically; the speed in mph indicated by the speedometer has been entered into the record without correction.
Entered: 2.5 mph
